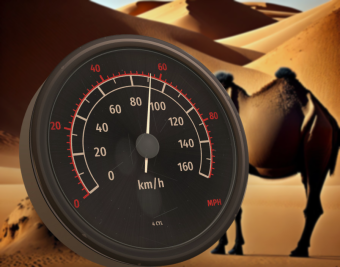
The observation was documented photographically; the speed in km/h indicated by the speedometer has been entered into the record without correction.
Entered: 90 km/h
